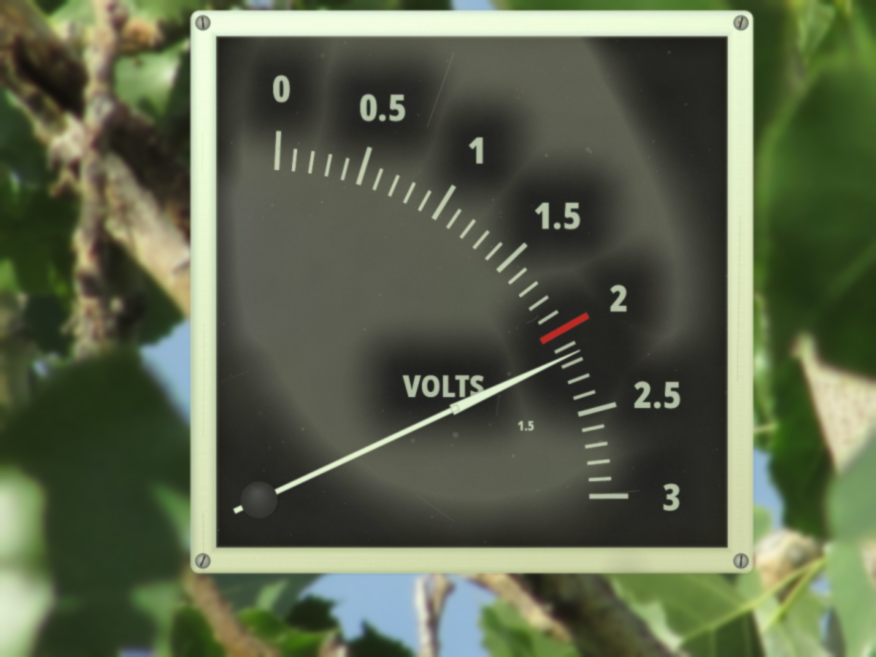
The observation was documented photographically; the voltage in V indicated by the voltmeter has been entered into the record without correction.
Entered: 2.15 V
